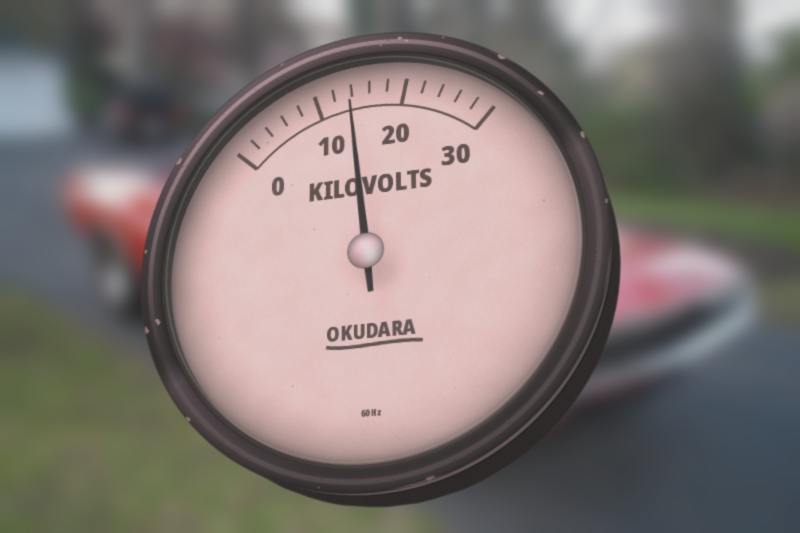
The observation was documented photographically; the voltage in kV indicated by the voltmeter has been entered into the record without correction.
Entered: 14 kV
